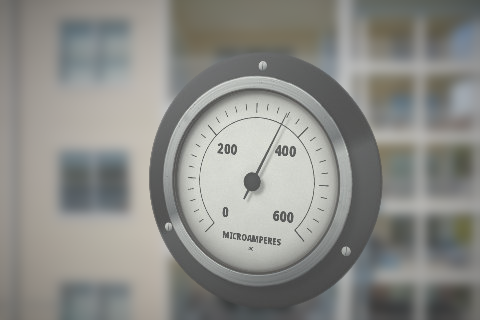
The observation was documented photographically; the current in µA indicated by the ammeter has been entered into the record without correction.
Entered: 360 µA
